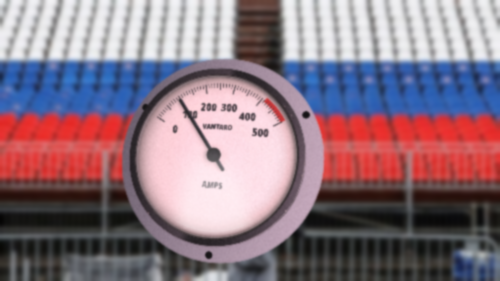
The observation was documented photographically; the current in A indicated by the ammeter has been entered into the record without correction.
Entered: 100 A
